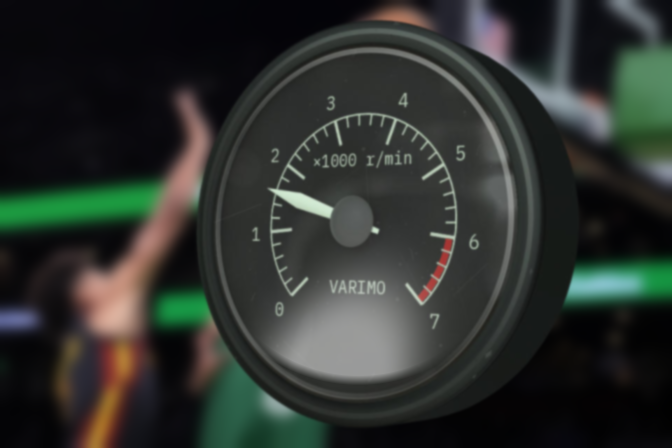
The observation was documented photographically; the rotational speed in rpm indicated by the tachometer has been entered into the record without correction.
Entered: 1600 rpm
